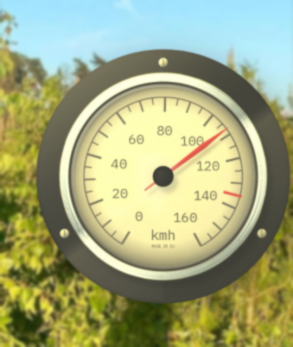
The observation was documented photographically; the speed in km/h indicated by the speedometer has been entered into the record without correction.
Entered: 107.5 km/h
